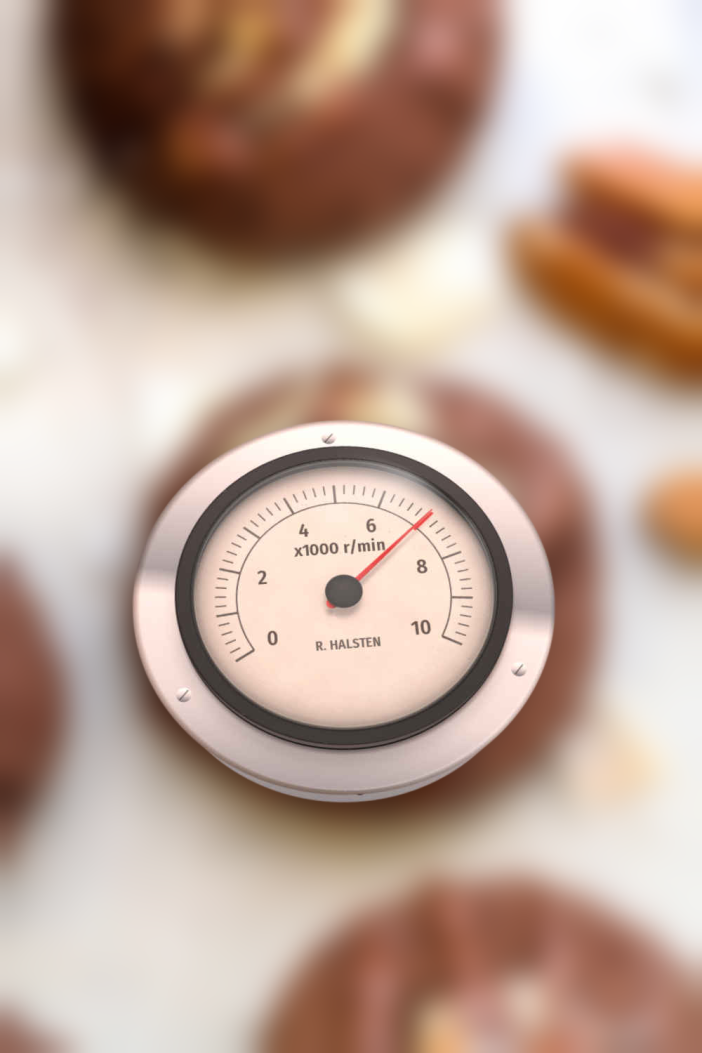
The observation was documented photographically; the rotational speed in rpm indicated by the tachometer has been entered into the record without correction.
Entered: 7000 rpm
